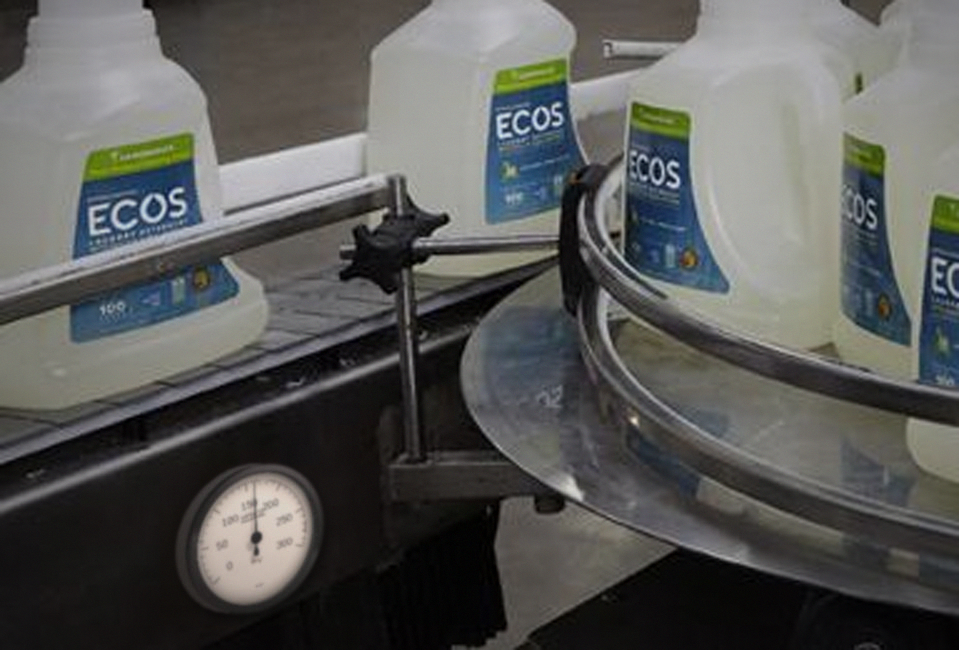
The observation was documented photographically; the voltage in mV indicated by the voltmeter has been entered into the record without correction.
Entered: 160 mV
